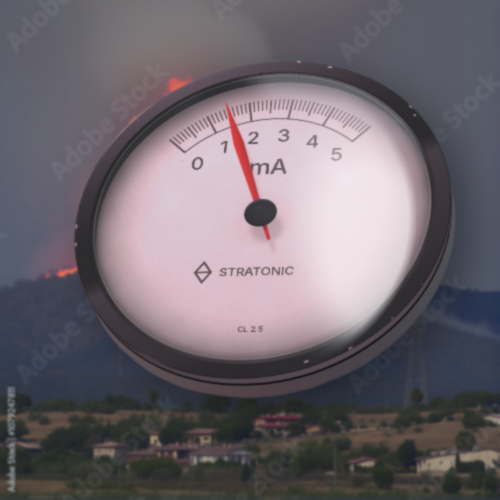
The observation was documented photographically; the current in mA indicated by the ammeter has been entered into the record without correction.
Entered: 1.5 mA
